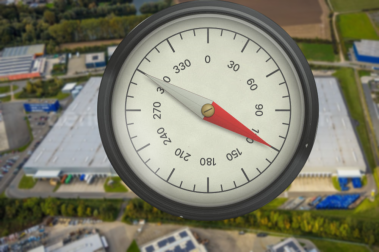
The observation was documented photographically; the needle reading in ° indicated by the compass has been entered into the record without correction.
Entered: 120 °
